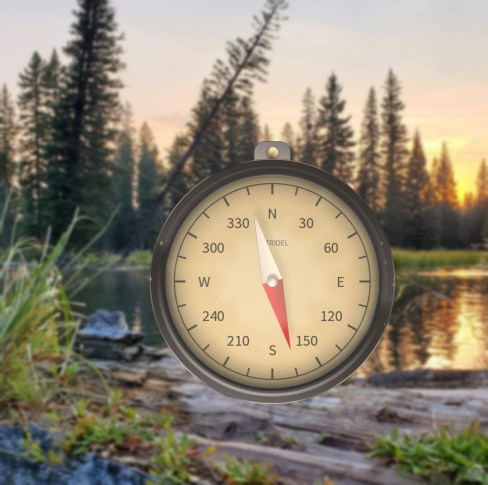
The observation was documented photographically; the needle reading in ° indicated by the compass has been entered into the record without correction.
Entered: 165 °
